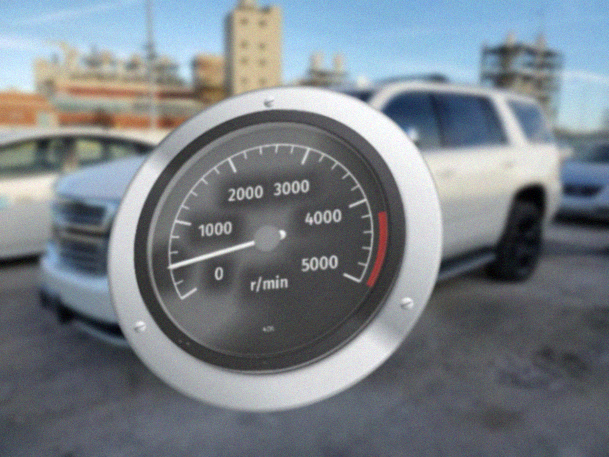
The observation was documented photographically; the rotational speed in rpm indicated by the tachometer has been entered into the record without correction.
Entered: 400 rpm
